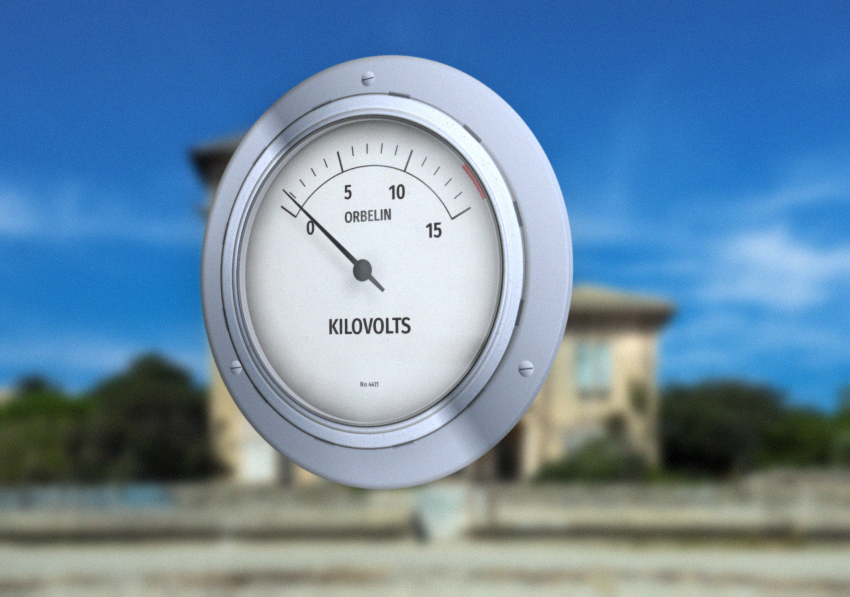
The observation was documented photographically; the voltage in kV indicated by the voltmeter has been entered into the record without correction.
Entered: 1 kV
